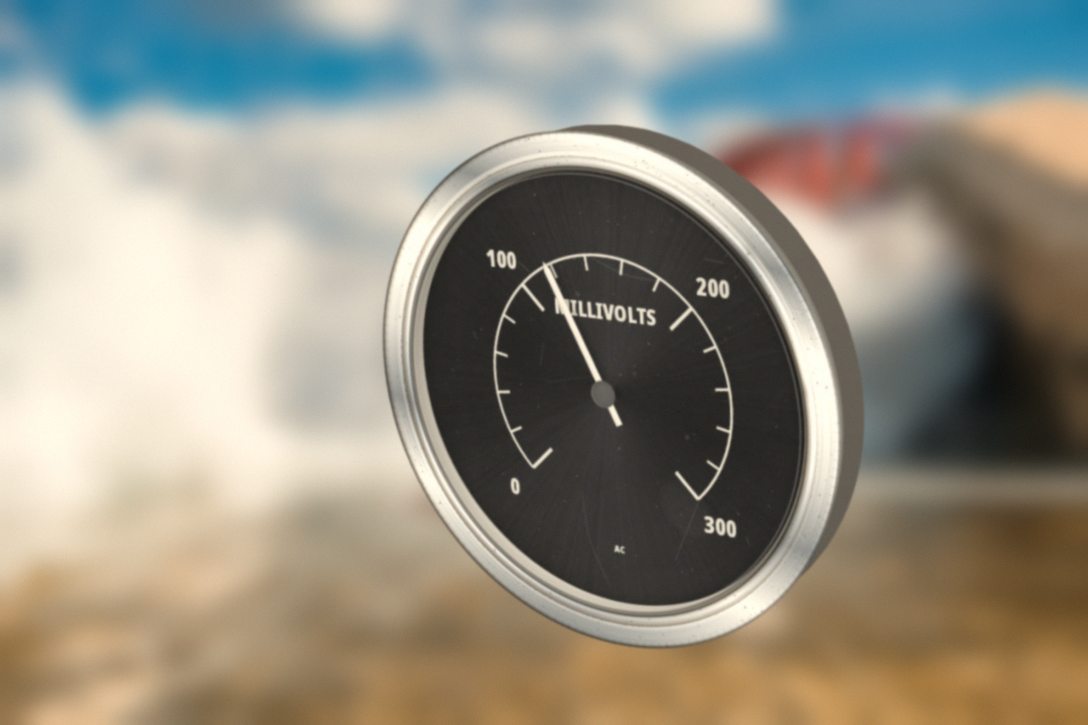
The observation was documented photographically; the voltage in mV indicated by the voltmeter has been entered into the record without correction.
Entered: 120 mV
